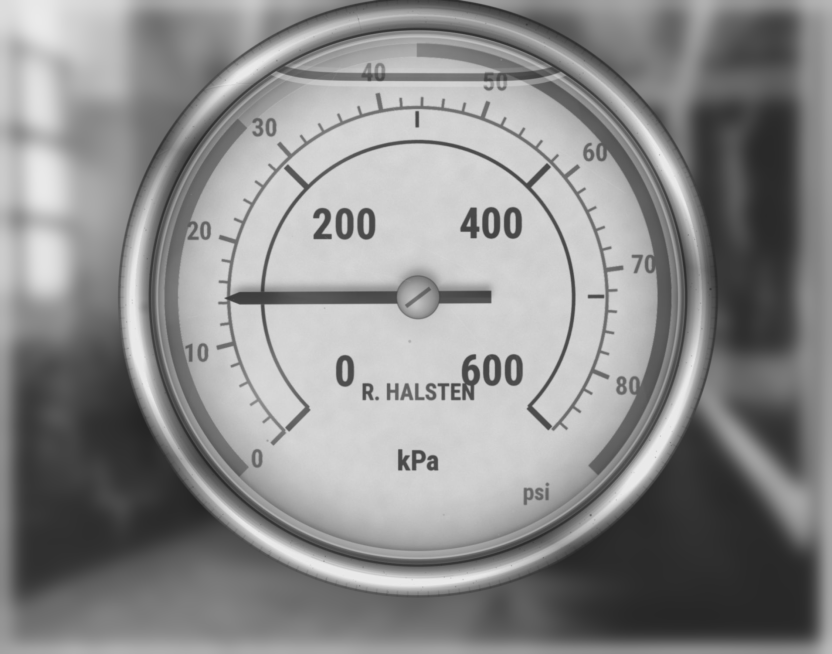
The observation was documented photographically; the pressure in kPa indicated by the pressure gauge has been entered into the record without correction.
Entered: 100 kPa
